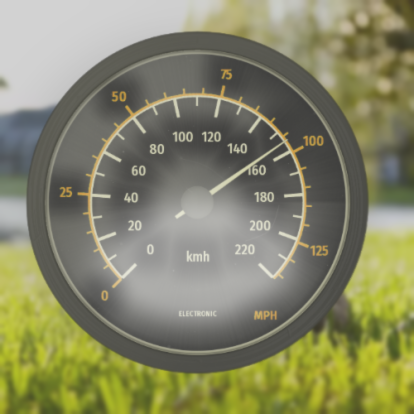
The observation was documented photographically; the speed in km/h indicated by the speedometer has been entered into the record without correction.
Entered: 155 km/h
